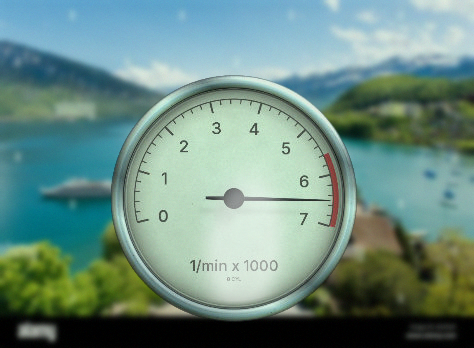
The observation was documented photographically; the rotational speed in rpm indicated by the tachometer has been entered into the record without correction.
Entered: 6500 rpm
